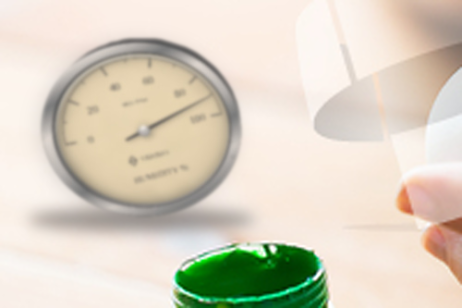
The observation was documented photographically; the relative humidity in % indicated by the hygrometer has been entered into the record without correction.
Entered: 90 %
